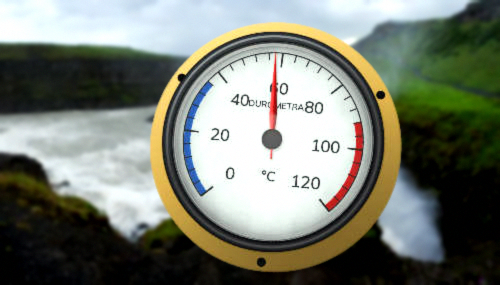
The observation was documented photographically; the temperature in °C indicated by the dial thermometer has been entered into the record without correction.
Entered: 58 °C
